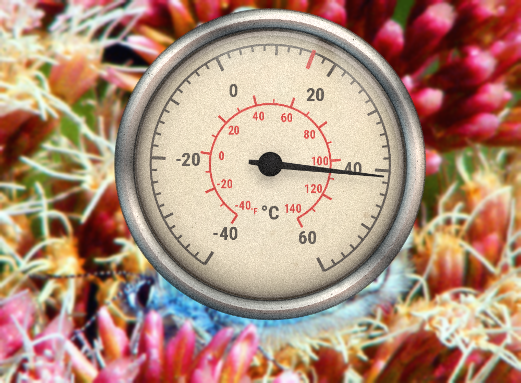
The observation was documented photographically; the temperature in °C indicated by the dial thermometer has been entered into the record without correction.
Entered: 41 °C
